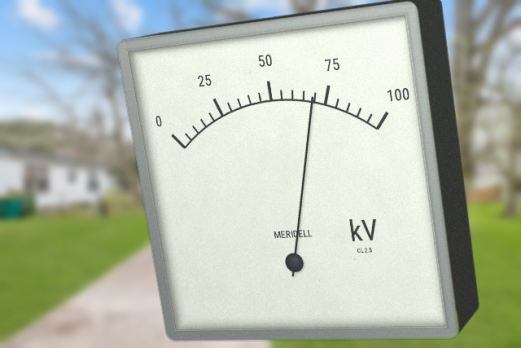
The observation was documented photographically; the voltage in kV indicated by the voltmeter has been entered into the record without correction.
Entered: 70 kV
